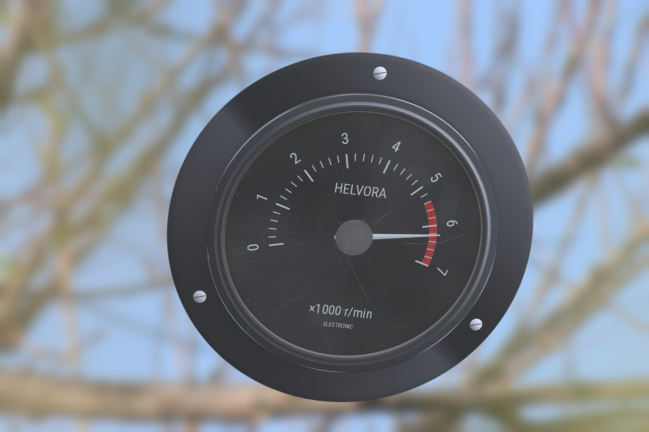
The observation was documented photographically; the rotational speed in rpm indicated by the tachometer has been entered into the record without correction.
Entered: 6200 rpm
